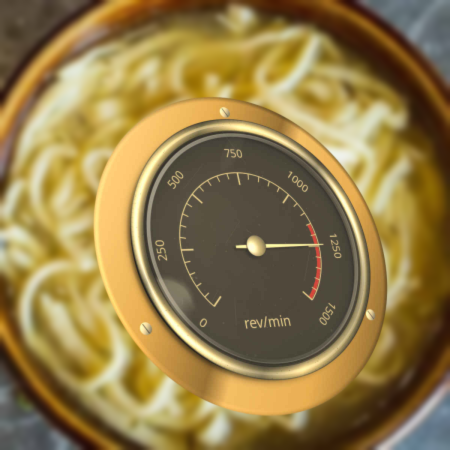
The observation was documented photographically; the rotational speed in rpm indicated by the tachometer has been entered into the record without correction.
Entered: 1250 rpm
